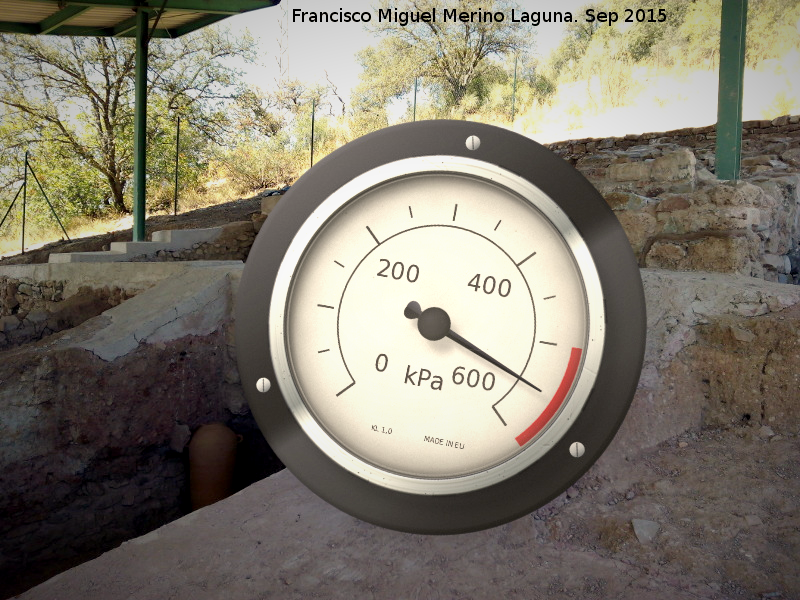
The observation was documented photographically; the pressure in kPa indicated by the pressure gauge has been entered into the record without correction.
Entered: 550 kPa
